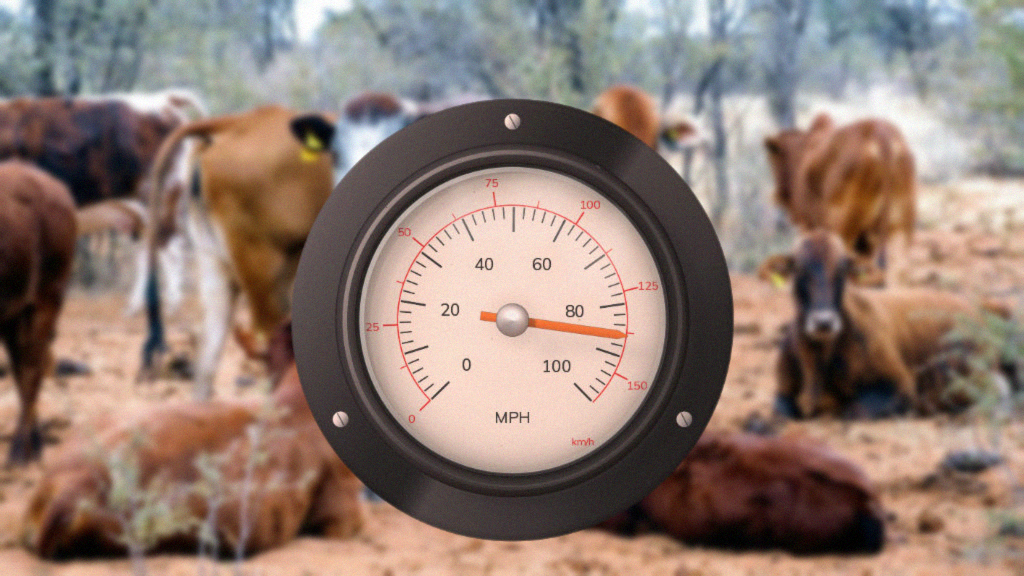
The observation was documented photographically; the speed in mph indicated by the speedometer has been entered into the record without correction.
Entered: 86 mph
